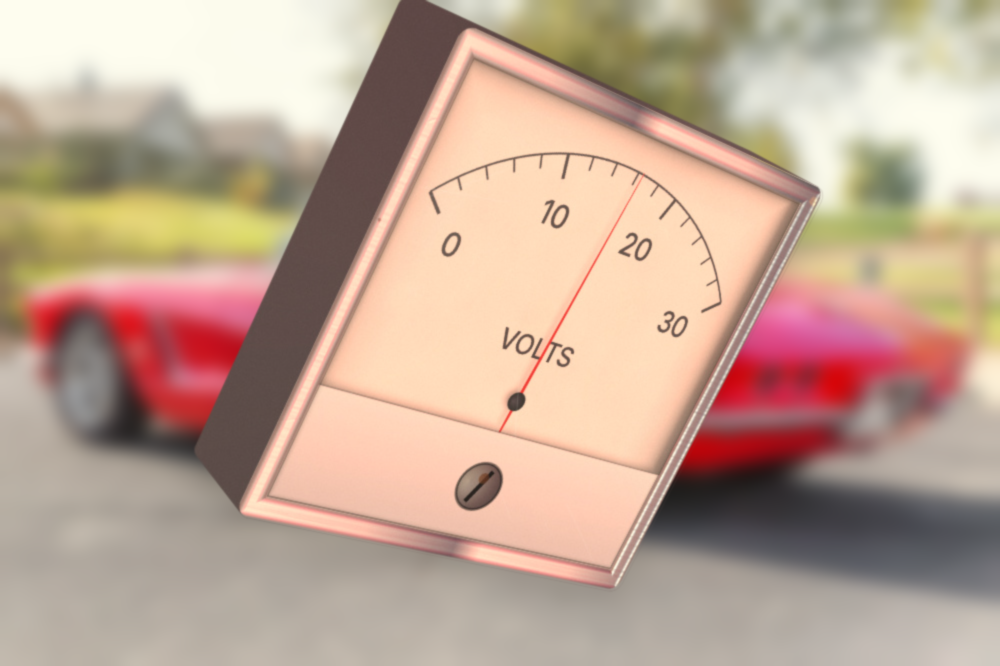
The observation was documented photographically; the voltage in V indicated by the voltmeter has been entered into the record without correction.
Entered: 16 V
